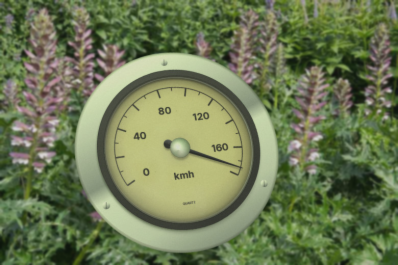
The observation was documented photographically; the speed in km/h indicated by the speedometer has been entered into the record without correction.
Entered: 175 km/h
